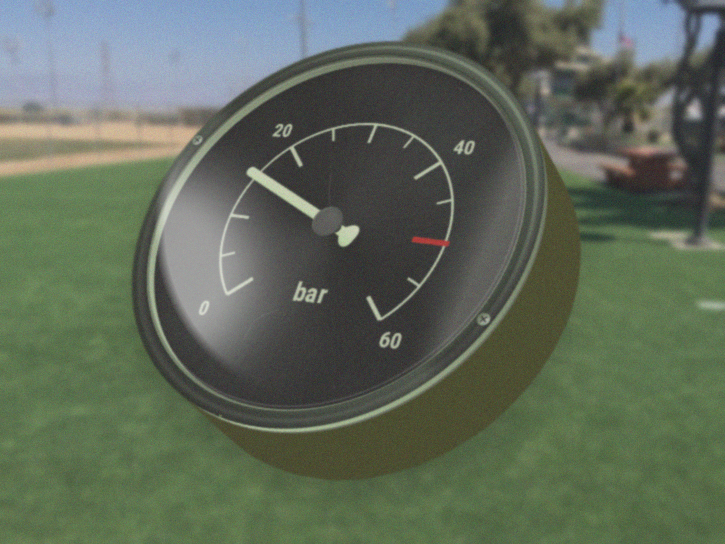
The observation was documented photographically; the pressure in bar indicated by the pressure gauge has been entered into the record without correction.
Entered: 15 bar
